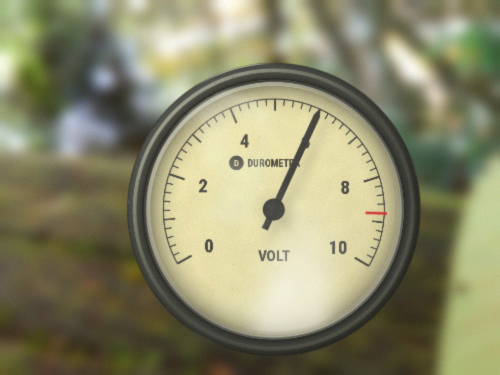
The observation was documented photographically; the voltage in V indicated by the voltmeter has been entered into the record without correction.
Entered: 6 V
